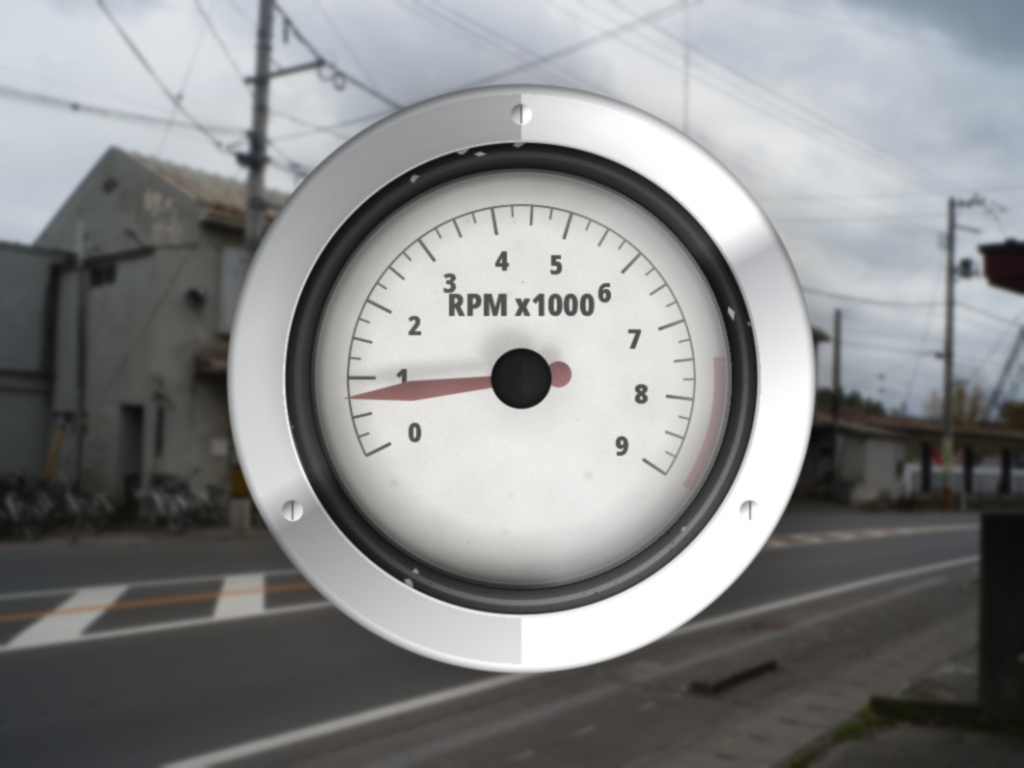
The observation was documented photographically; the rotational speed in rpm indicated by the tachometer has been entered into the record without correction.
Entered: 750 rpm
